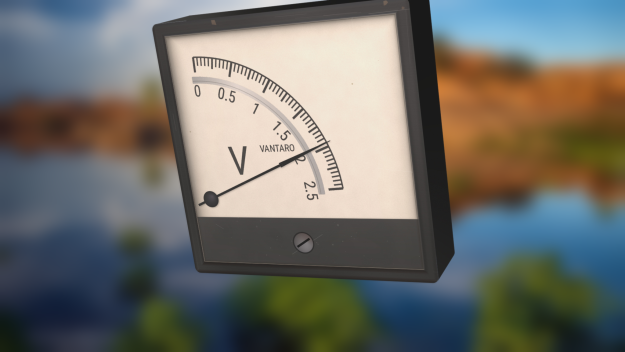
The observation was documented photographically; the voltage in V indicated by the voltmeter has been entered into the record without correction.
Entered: 1.95 V
